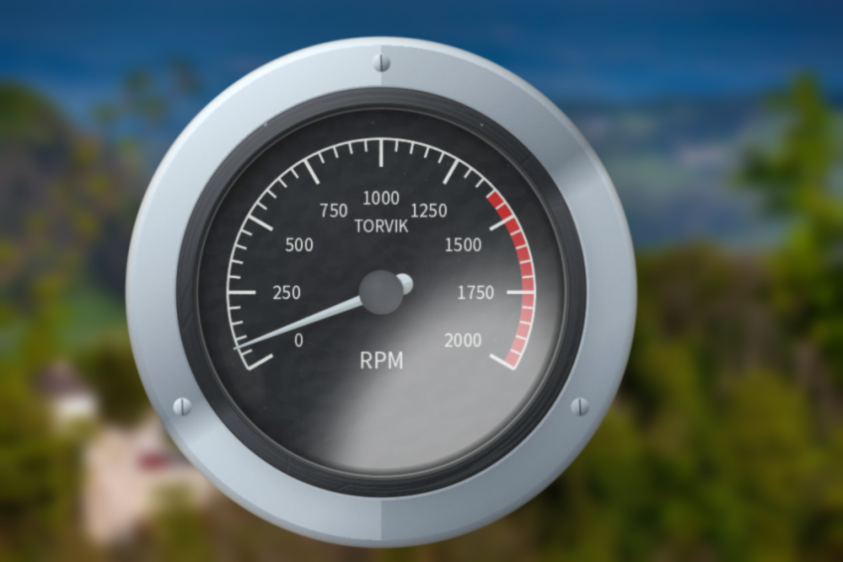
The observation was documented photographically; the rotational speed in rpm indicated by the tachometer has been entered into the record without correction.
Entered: 75 rpm
